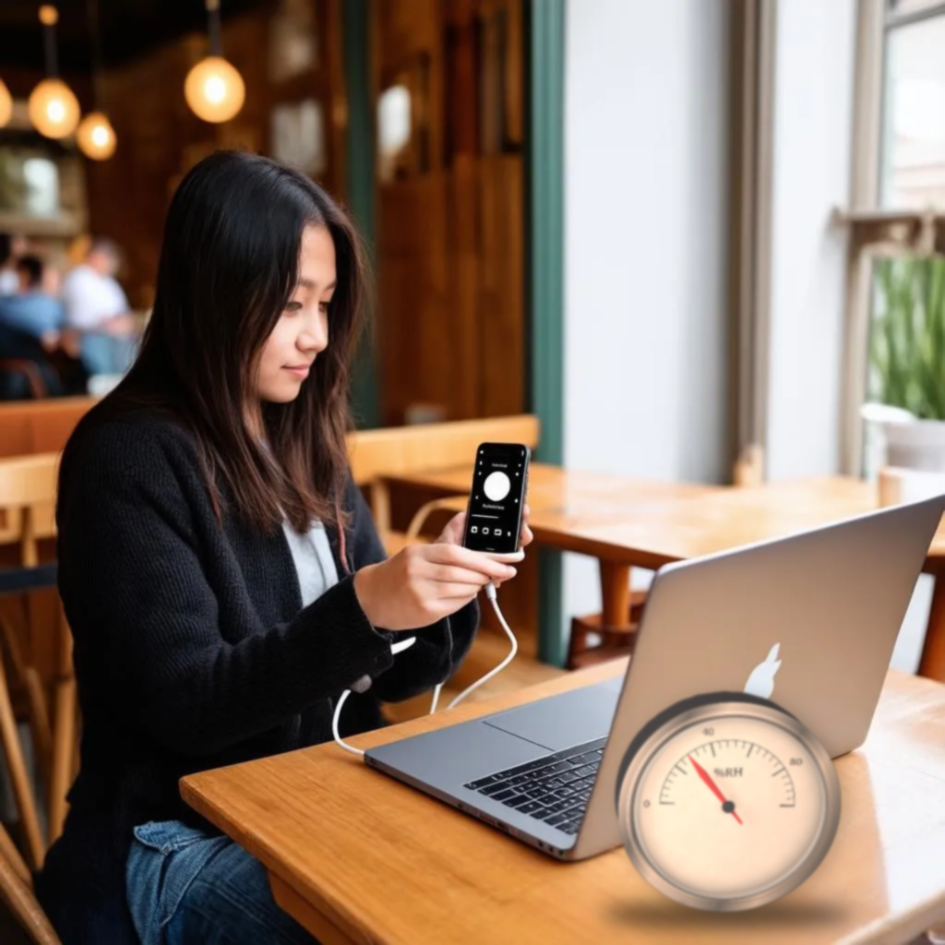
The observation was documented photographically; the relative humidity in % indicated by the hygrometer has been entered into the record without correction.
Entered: 28 %
